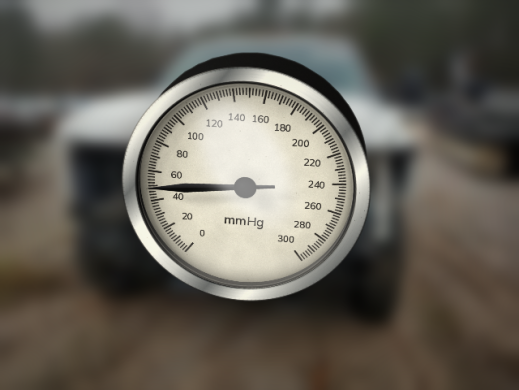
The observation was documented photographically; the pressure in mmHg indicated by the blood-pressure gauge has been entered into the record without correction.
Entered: 50 mmHg
